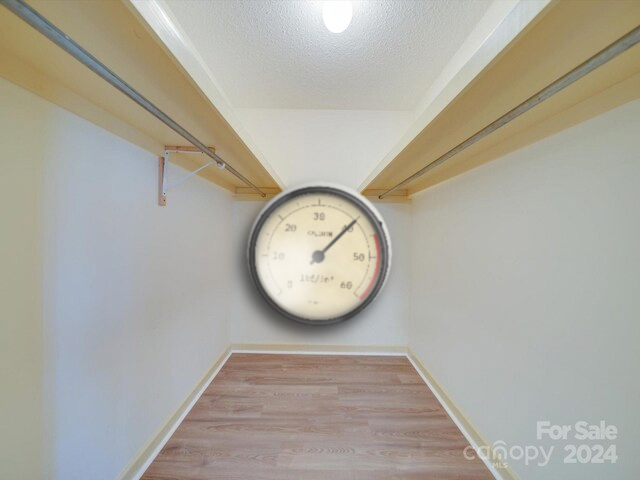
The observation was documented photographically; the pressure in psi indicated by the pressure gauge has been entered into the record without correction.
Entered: 40 psi
